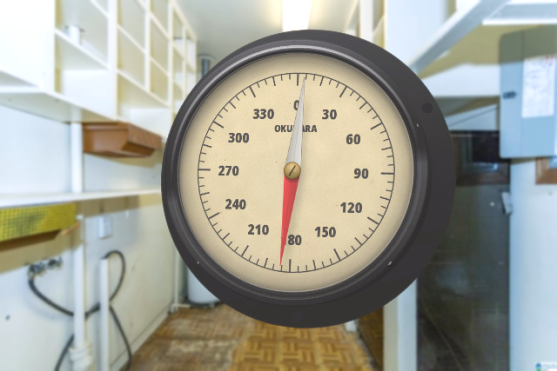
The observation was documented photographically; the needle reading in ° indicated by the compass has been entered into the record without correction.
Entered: 185 °
